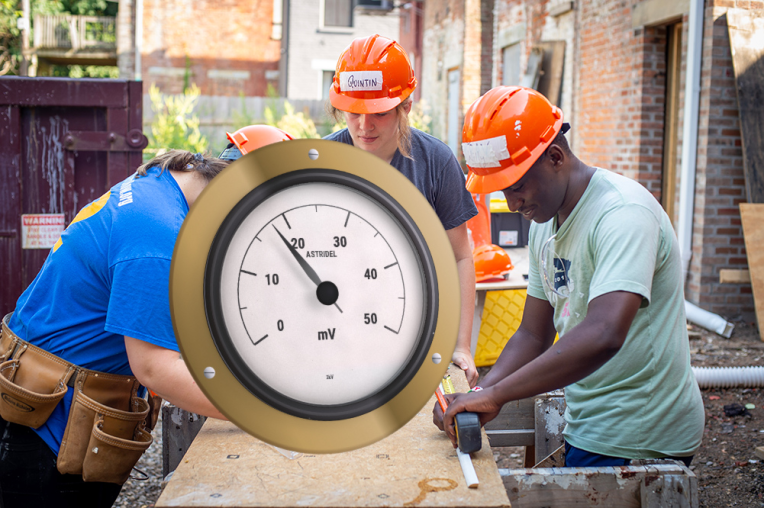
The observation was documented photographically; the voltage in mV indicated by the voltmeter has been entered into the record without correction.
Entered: 17.5 mV
